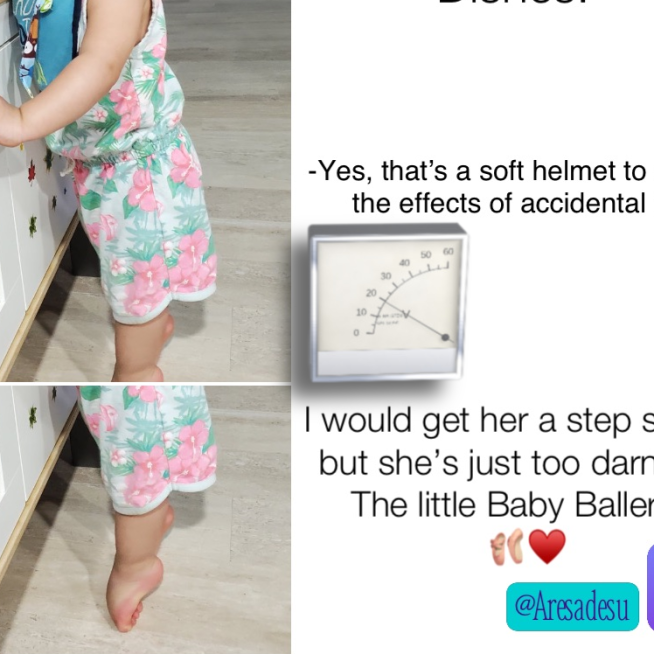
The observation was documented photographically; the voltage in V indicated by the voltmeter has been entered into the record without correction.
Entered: 20 V
